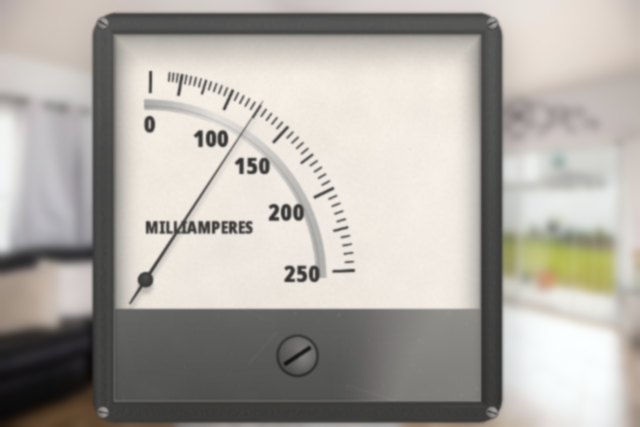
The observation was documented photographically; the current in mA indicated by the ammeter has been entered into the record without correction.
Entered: 125 mA
